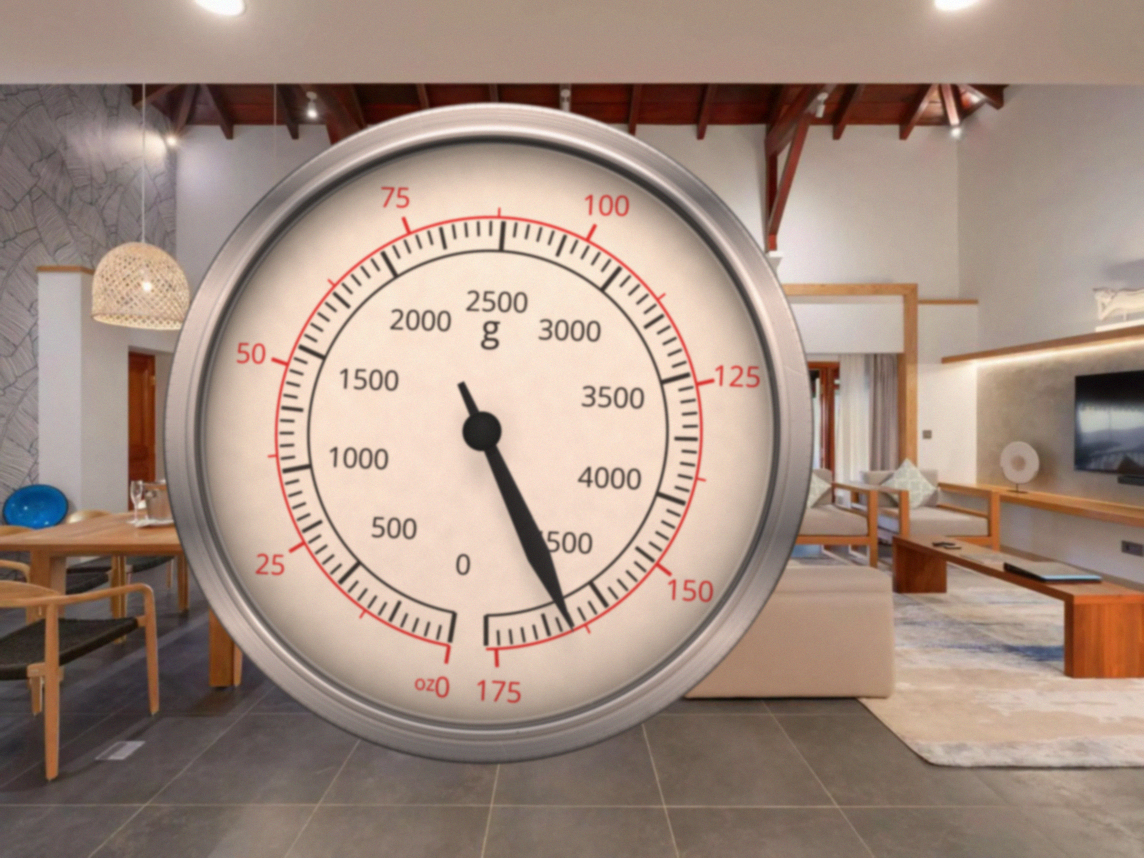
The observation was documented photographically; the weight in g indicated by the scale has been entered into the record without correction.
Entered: 4650 g
